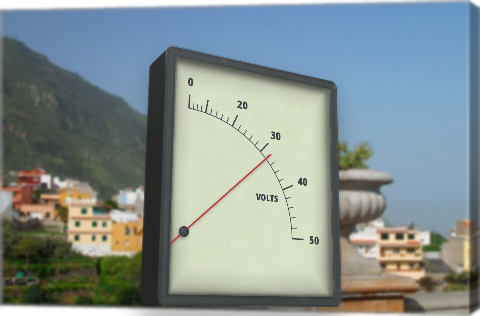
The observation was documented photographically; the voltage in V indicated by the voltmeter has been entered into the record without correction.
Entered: 32 V
